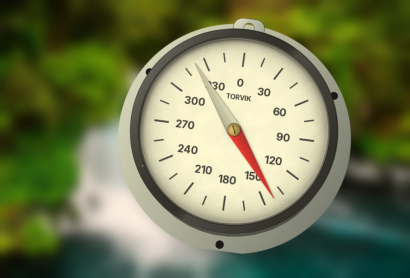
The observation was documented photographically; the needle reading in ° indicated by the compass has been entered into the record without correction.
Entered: 142.5 °
